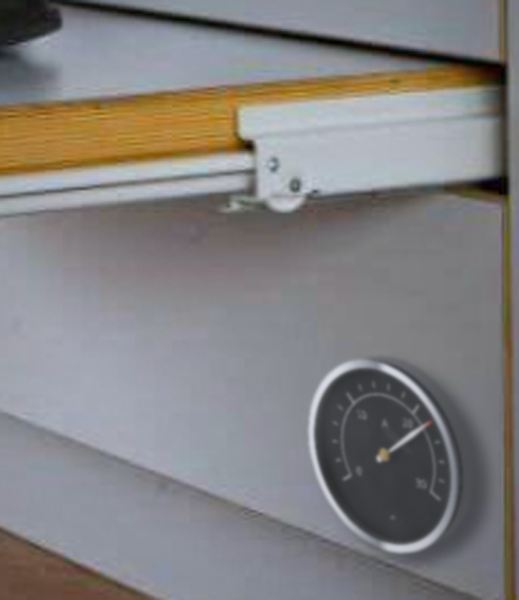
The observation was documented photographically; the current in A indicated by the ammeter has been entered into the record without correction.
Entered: 22 A
